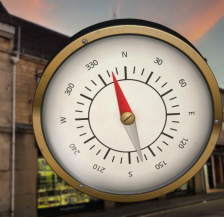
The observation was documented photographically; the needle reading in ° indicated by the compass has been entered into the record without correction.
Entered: 345 °
